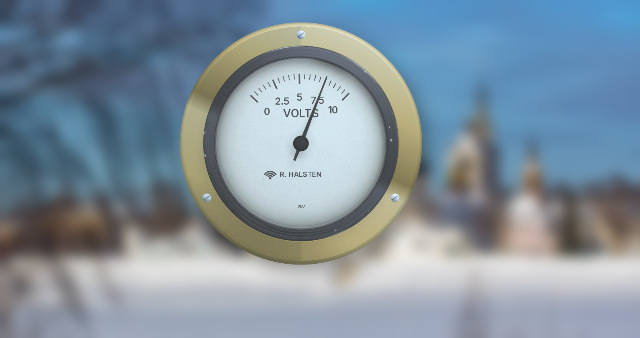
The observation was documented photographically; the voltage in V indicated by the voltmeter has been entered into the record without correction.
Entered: 7.5 V
